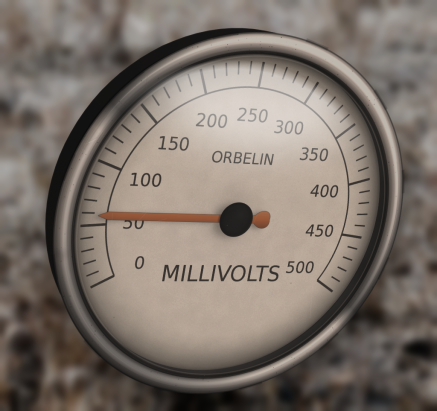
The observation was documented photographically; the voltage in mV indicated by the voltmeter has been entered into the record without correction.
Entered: 60 mV
